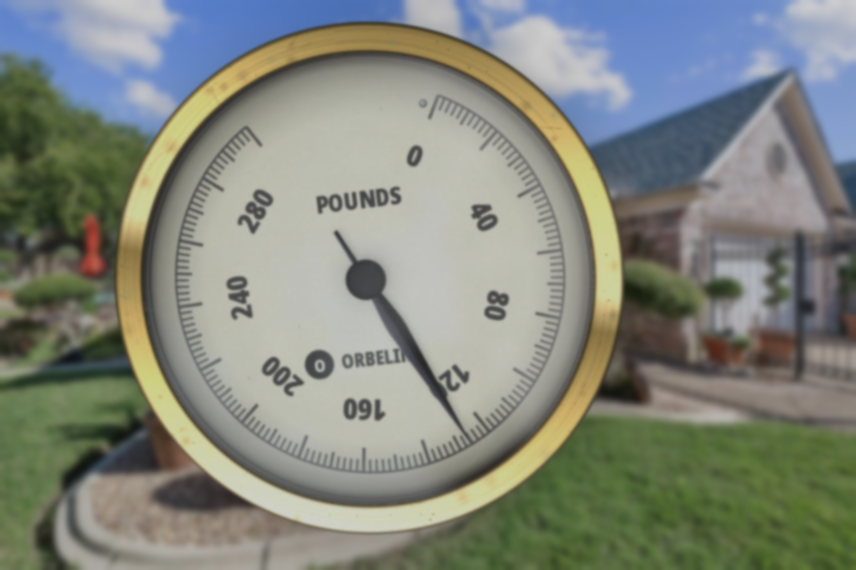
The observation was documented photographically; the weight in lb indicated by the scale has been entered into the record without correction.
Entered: 126 lb
